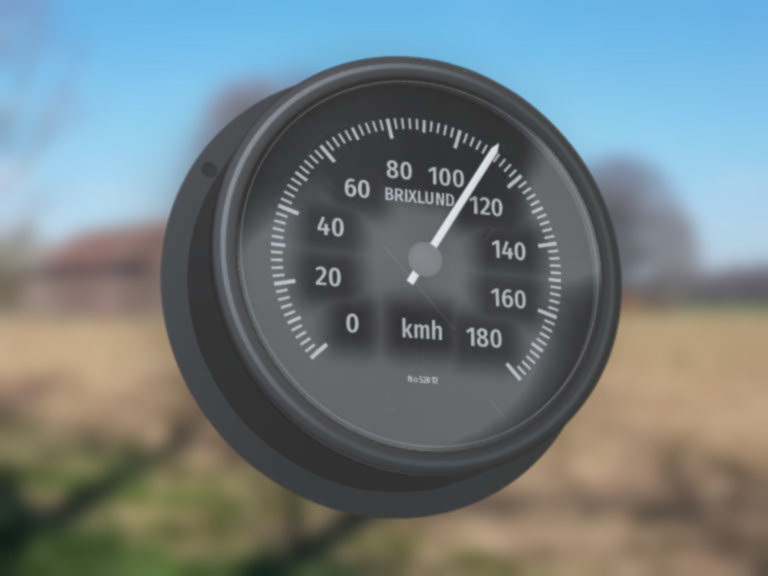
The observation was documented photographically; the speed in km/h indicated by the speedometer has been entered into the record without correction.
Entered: 110 km/h
